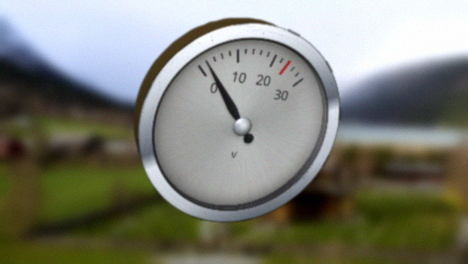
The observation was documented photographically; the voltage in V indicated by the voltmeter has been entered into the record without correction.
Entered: 2 V
